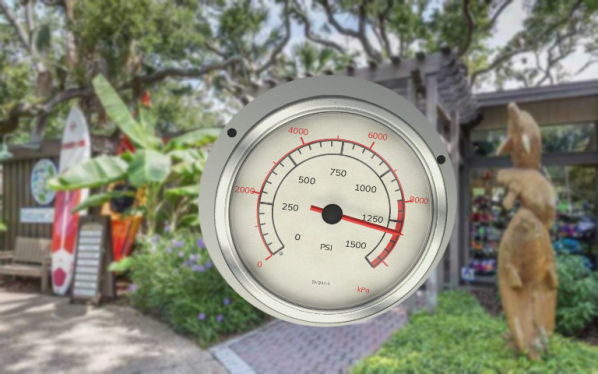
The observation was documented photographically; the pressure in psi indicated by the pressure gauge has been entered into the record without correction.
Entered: 1300 psi
